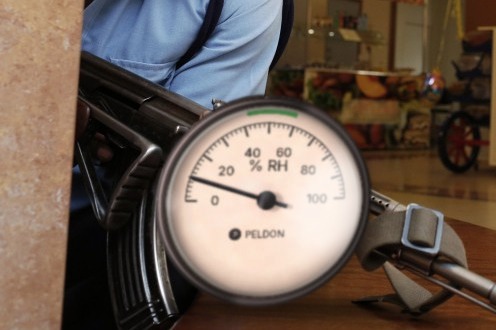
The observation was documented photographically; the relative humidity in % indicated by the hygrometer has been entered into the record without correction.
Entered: 10 %
